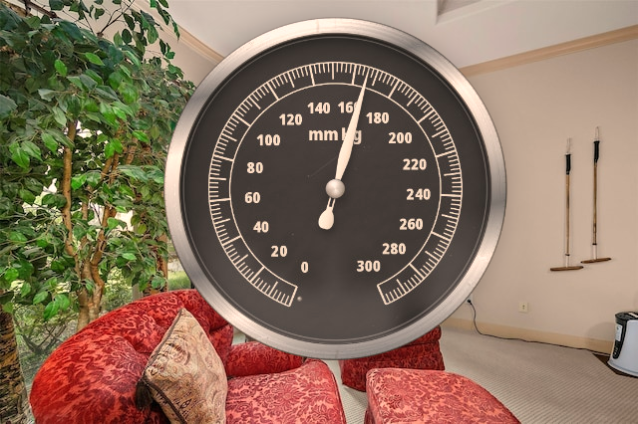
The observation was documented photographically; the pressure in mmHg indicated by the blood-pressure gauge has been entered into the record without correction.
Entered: 166 mmHg
